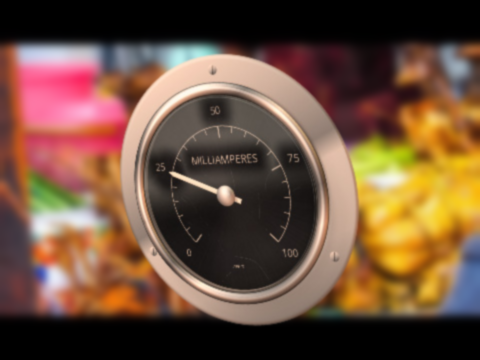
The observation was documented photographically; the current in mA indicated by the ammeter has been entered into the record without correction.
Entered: 25 mA
